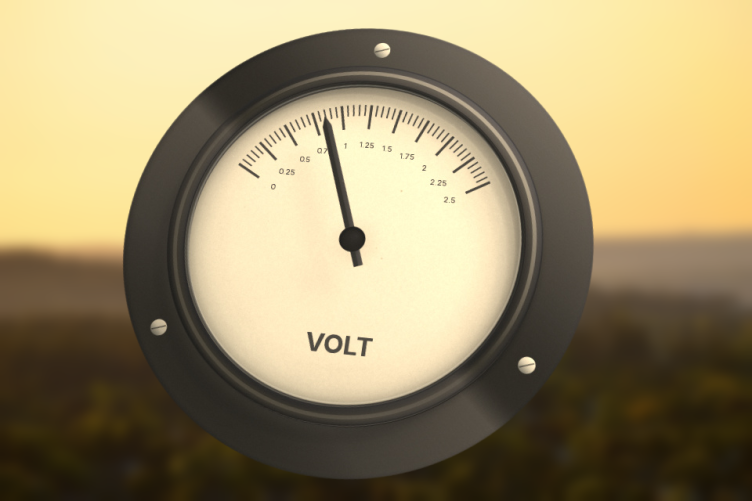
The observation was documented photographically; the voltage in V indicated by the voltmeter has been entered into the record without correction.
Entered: 0.85 V
